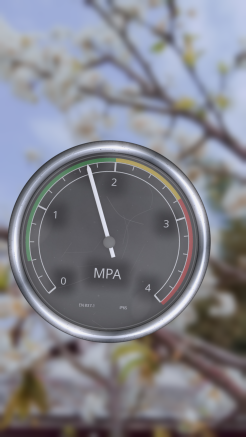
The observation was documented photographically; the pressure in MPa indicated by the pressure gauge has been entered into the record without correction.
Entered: 1.7 MPa
